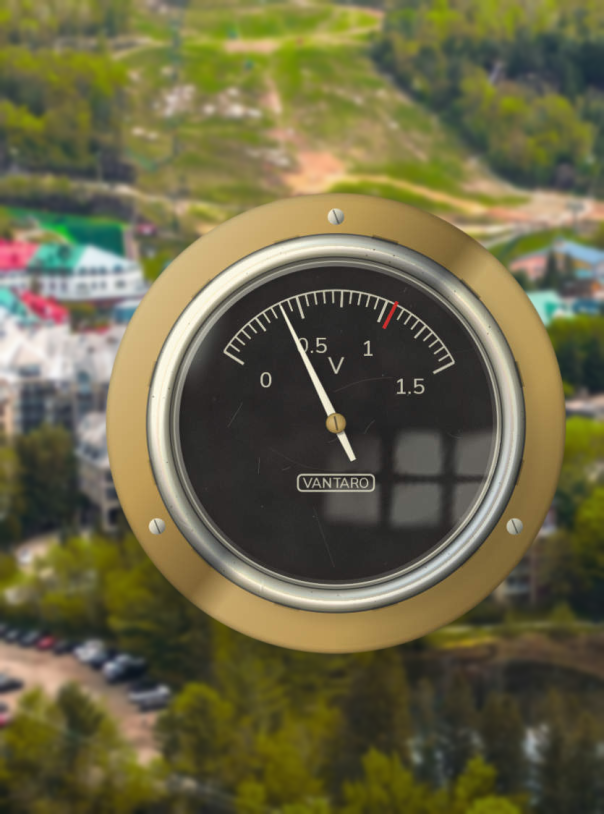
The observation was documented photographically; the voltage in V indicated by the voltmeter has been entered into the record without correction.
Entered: 0.4 V
